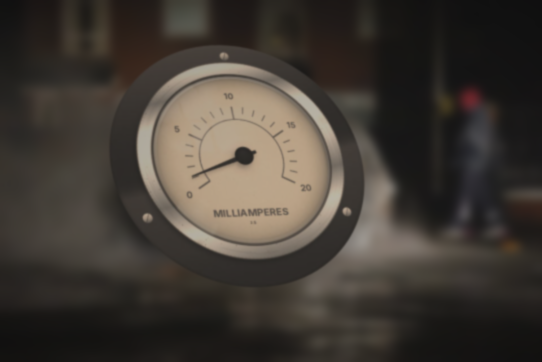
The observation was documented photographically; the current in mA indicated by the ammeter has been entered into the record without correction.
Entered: 1 mA
